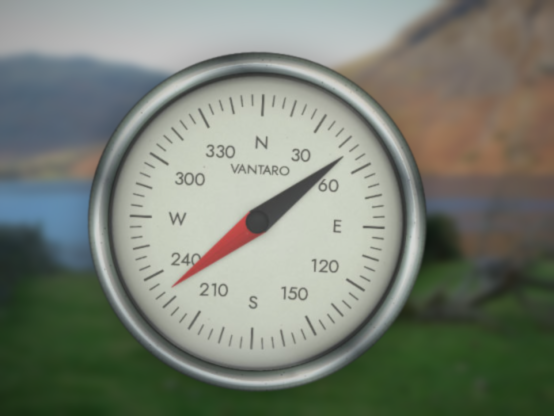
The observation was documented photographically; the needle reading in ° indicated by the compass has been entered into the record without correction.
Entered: 230 °
